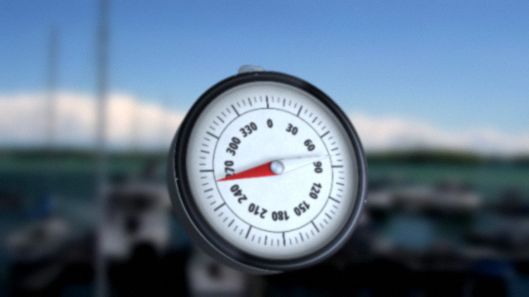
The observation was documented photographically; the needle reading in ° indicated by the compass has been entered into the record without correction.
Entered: 260 °
